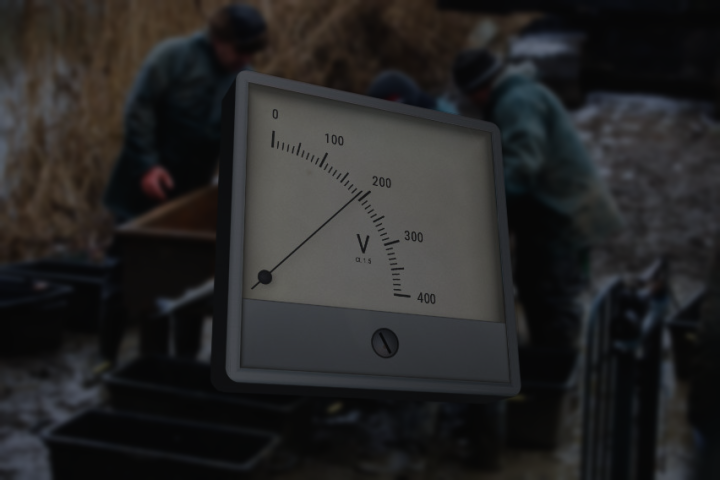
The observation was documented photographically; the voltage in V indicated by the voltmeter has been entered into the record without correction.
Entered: 190 V
